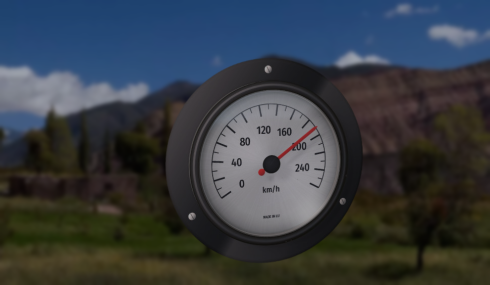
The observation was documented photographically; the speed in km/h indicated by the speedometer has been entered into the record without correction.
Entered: 190 km/h
